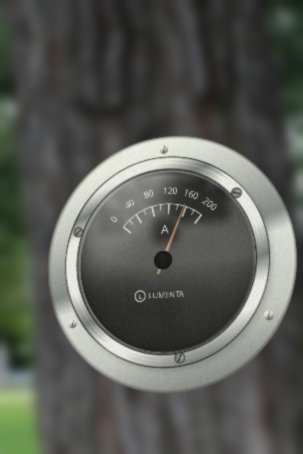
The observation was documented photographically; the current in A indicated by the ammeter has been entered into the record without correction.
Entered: 160 A
